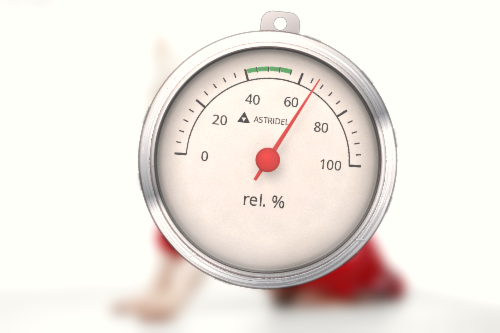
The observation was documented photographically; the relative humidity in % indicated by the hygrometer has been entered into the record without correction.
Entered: 66 %
